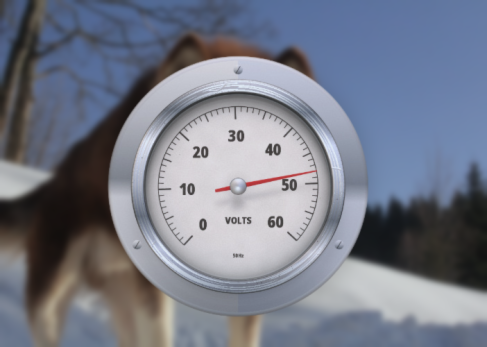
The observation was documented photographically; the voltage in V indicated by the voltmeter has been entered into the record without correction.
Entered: 48 V
